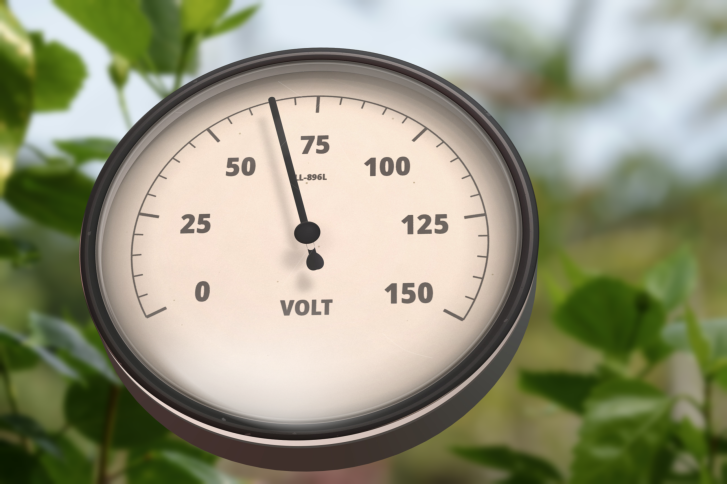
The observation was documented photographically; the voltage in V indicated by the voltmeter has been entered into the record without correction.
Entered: 65 V
